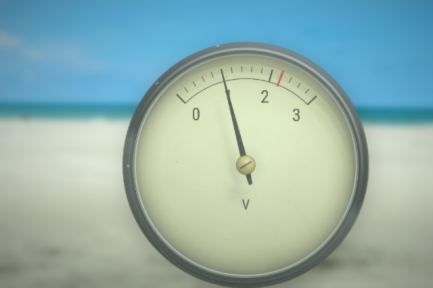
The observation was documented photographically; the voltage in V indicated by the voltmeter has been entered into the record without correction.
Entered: 1 V
